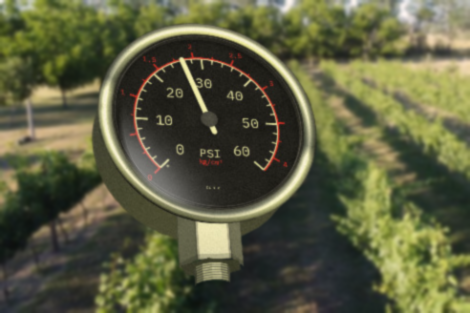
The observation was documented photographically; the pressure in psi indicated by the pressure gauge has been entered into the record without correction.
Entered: 26 psi
